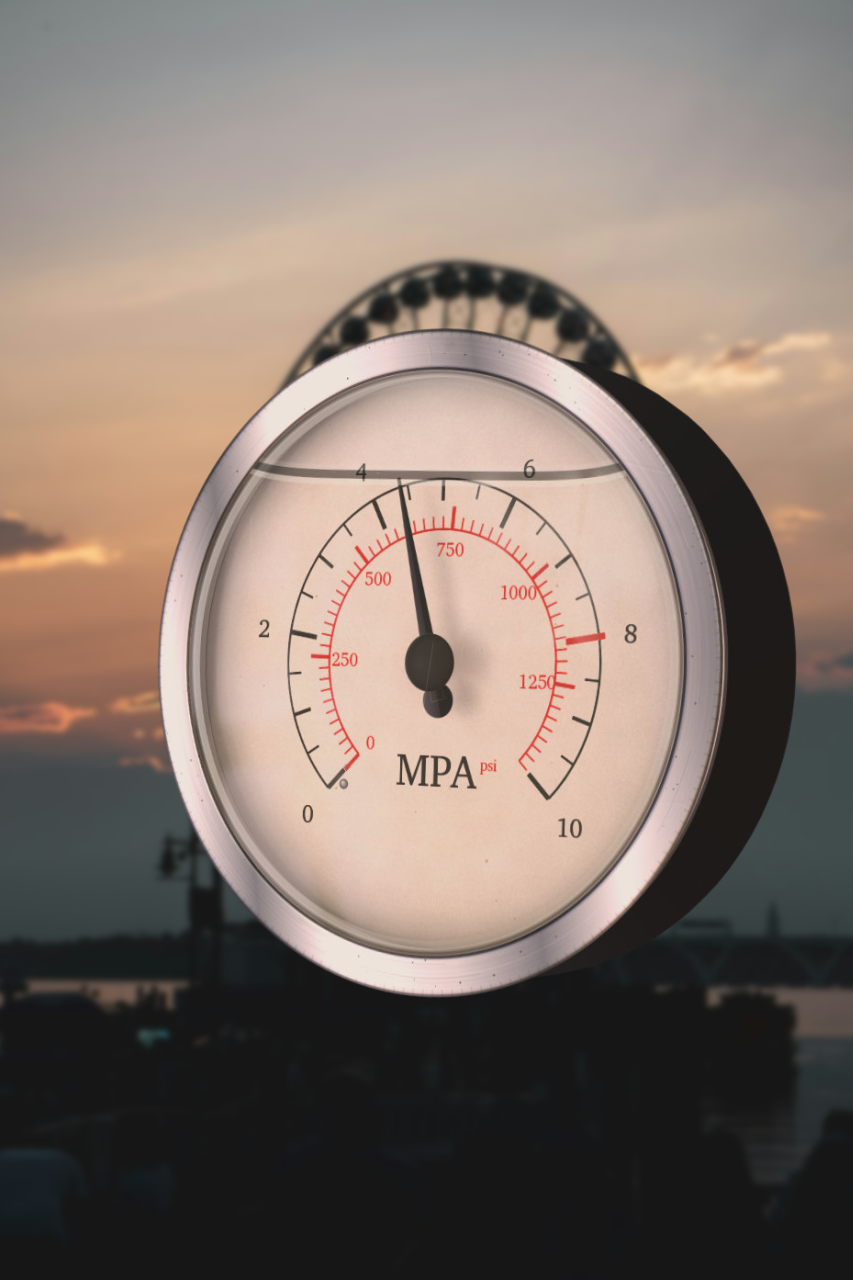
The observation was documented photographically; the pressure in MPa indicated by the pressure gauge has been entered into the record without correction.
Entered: 4.5 MPa
